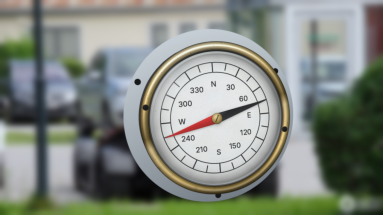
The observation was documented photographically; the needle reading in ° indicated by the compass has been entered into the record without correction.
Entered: 255 °
